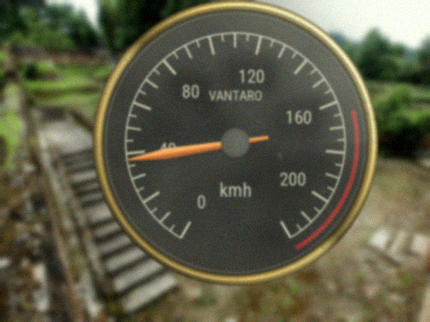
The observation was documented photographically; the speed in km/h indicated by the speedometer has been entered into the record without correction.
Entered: 37.5 km/h
